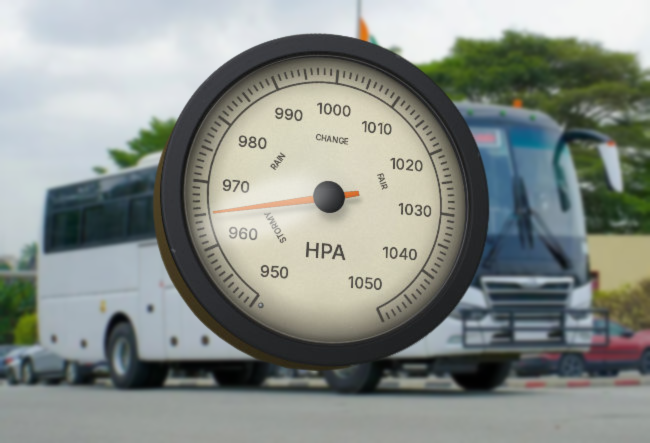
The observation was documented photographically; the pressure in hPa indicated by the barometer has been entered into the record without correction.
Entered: 965 hPa
